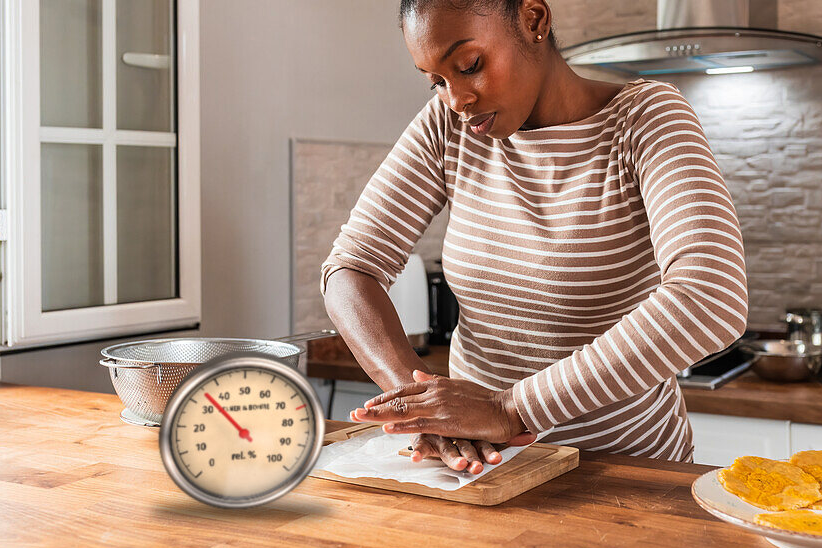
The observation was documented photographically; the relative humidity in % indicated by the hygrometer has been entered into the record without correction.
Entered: 35 %
